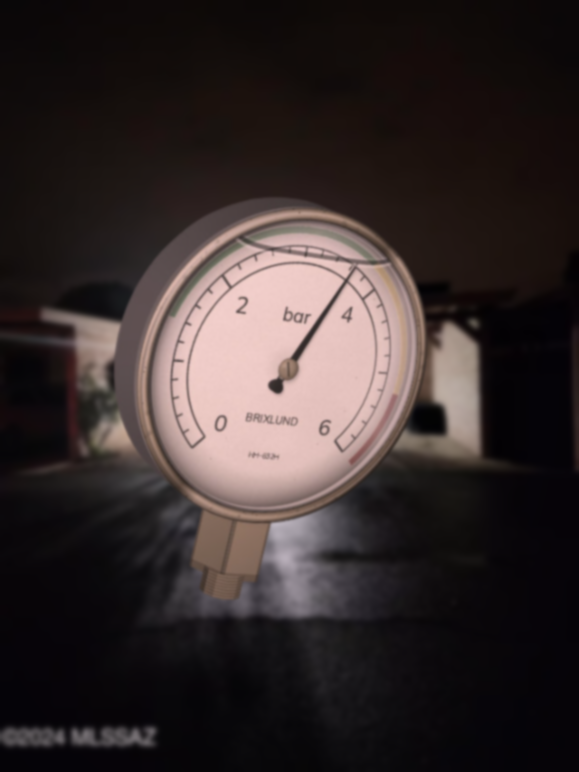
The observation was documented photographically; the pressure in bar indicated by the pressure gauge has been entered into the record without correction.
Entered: 3.6 bar
